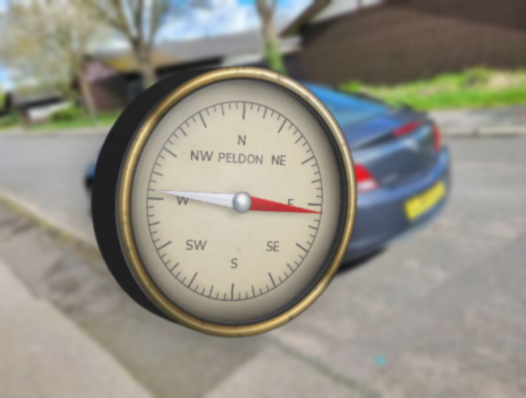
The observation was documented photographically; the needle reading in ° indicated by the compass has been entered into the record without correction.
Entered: 95 °
